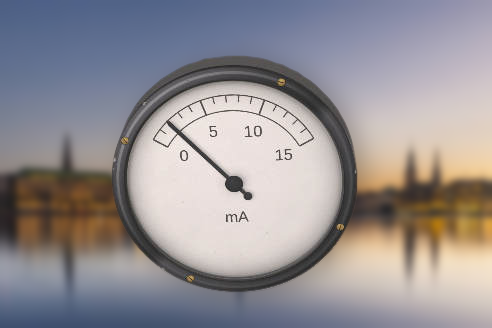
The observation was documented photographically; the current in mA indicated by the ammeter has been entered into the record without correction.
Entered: 2 mA
